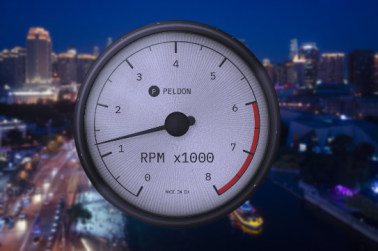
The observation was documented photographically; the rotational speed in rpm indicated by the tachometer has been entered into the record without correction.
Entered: 1250 rpm
